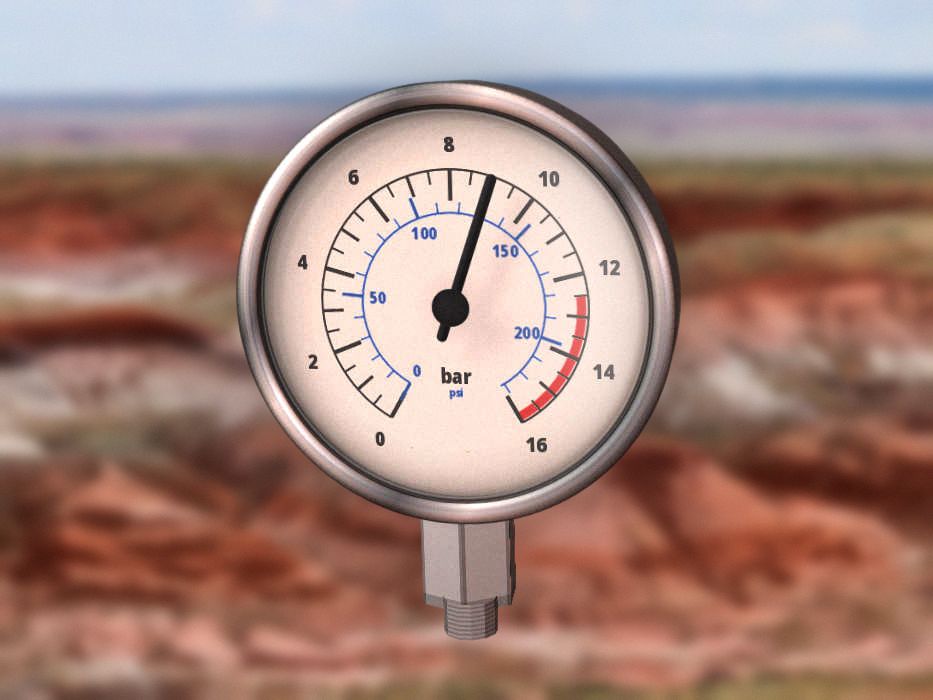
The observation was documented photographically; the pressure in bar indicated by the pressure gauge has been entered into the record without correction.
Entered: 9 bar
